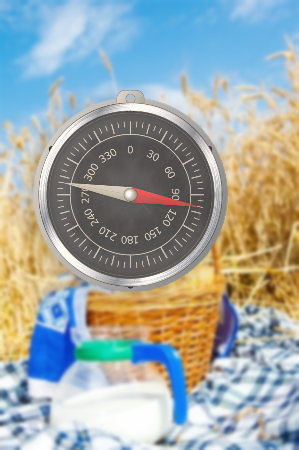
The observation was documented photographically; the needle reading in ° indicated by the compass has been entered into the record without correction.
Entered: 100 °
